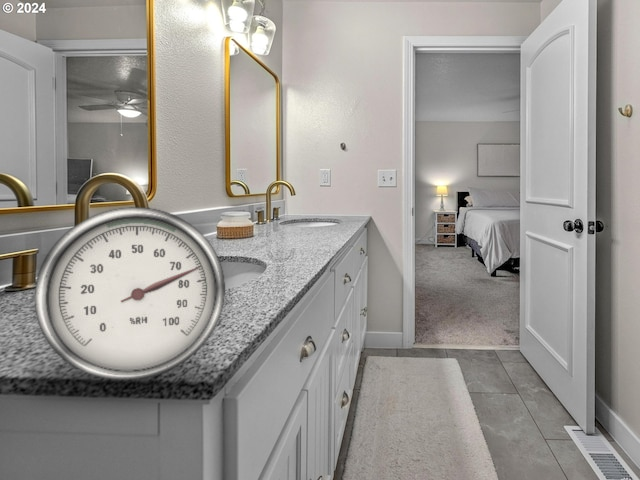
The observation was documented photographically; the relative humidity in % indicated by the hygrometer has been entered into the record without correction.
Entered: 75 %
